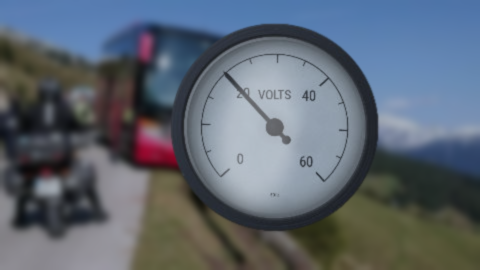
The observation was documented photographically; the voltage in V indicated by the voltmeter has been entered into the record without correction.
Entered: 20 V
